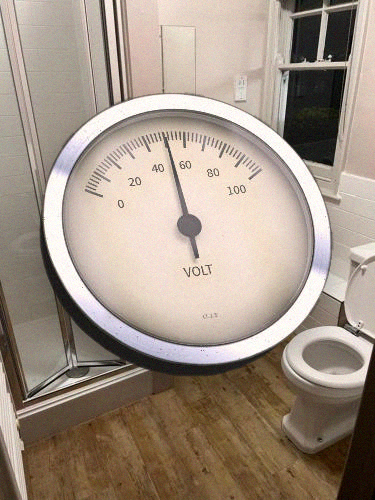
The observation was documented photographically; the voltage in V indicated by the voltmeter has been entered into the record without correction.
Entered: 50 V
